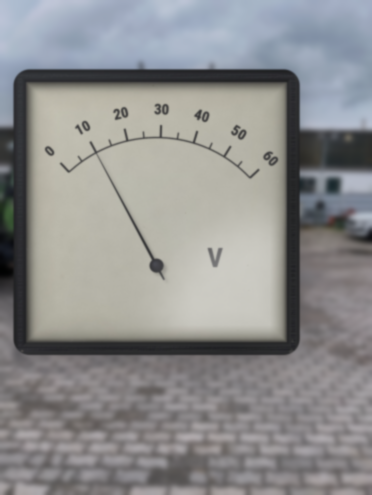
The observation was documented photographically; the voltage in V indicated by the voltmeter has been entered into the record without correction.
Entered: 10 V
